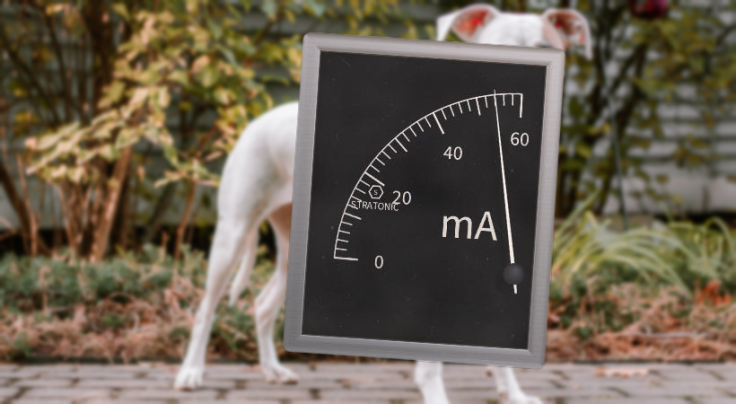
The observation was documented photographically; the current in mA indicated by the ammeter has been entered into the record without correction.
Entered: 54 mA
